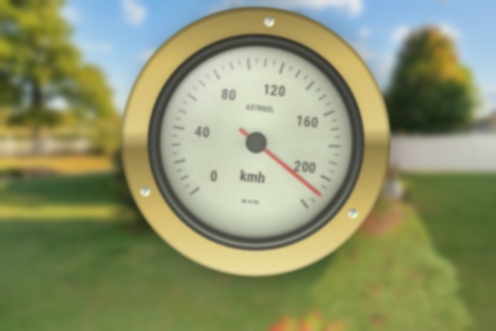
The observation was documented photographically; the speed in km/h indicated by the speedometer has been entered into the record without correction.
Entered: 210 km/h
